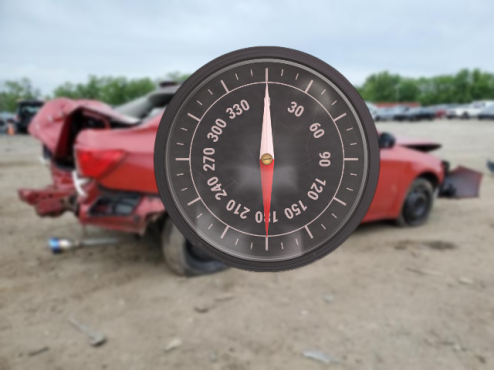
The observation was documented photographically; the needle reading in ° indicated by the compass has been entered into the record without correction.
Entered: 180 °
